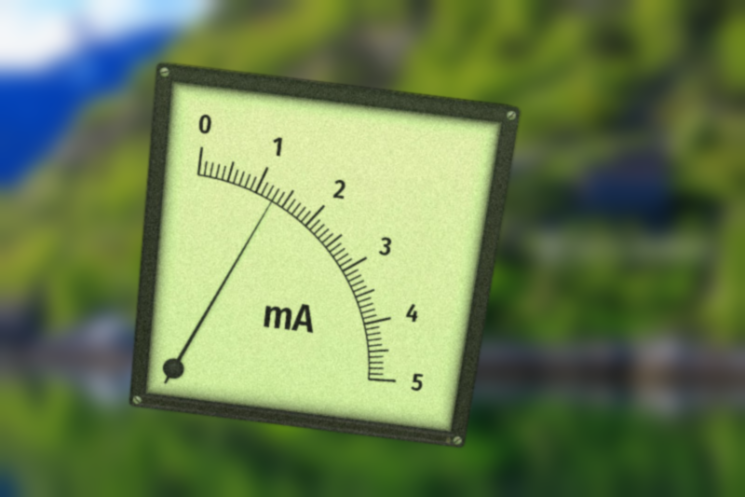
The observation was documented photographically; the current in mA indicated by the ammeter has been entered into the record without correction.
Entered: 1.3 mA
